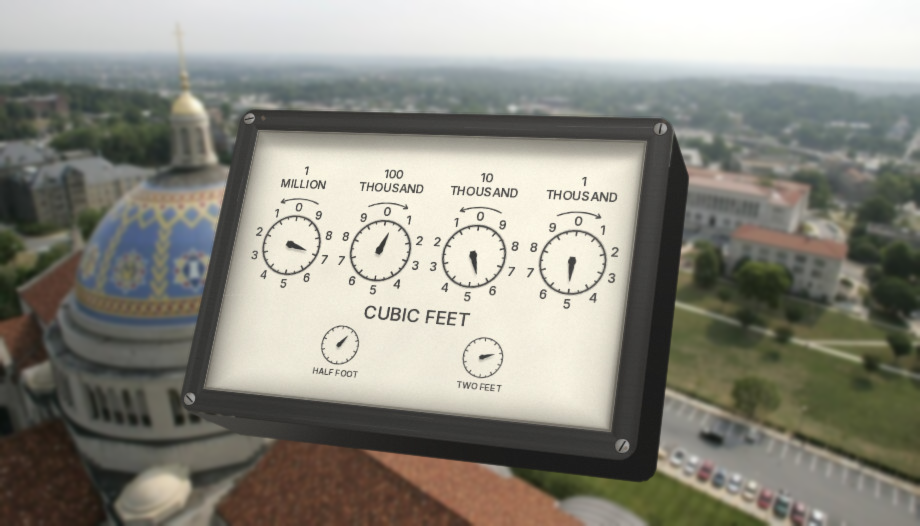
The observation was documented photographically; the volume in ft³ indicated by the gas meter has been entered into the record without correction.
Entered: 705500 ft³
